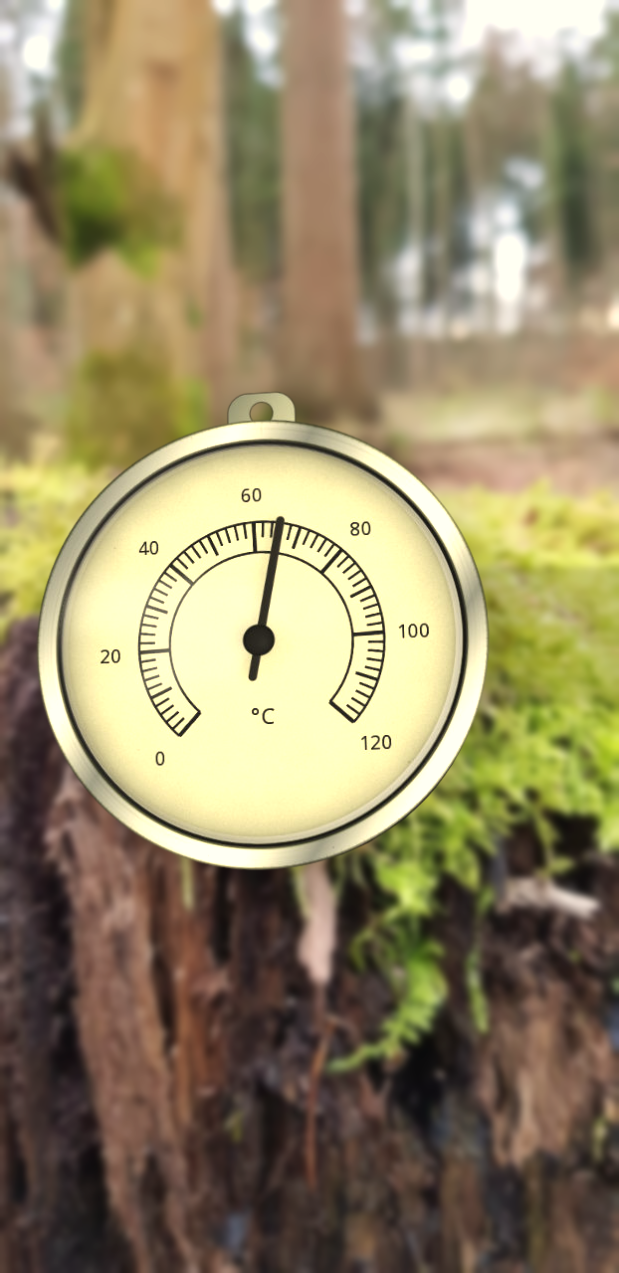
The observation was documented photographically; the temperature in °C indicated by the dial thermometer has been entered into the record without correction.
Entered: 66 °C
